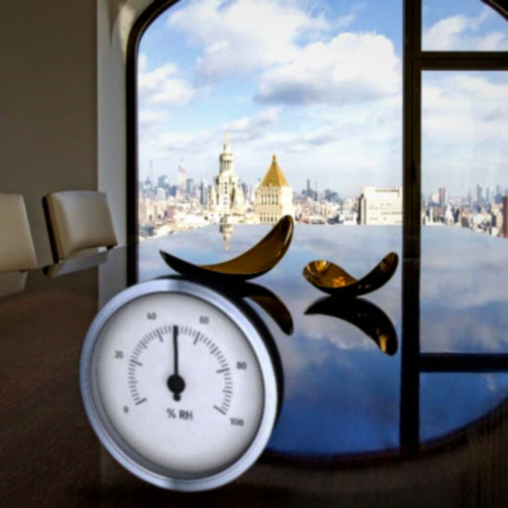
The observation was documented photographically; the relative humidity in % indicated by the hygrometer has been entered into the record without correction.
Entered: 50 %
